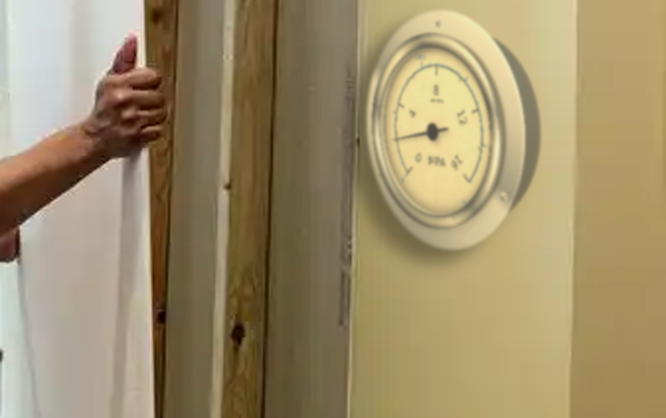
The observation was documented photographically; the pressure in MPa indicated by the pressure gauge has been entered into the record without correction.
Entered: 2 MPa
